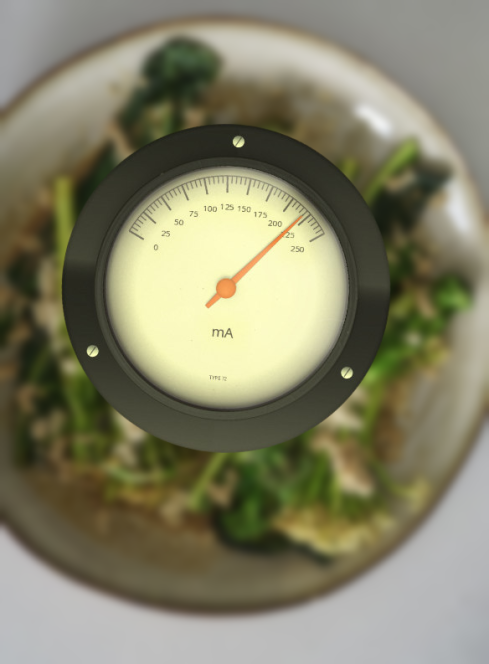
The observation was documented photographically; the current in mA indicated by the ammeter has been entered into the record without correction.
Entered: 220 mA
